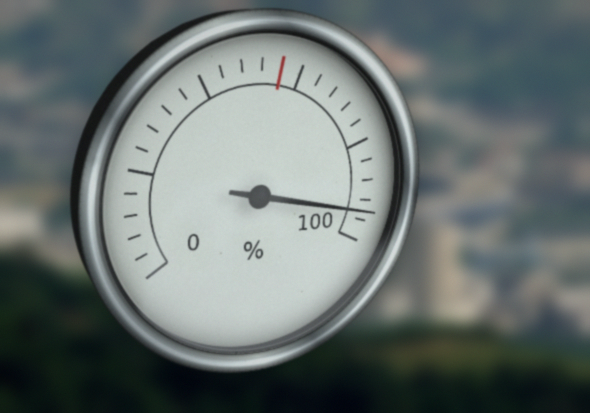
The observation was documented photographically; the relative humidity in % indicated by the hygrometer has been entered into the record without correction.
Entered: 94 %
